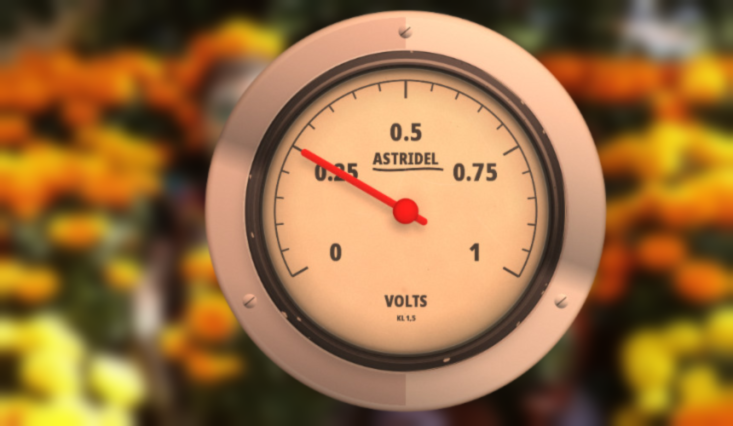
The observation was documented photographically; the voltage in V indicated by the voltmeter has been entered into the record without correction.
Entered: 0.25 V
